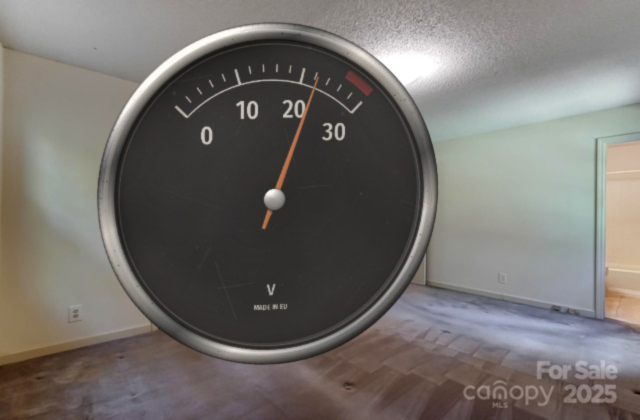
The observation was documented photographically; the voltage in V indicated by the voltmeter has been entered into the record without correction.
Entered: 22 V
